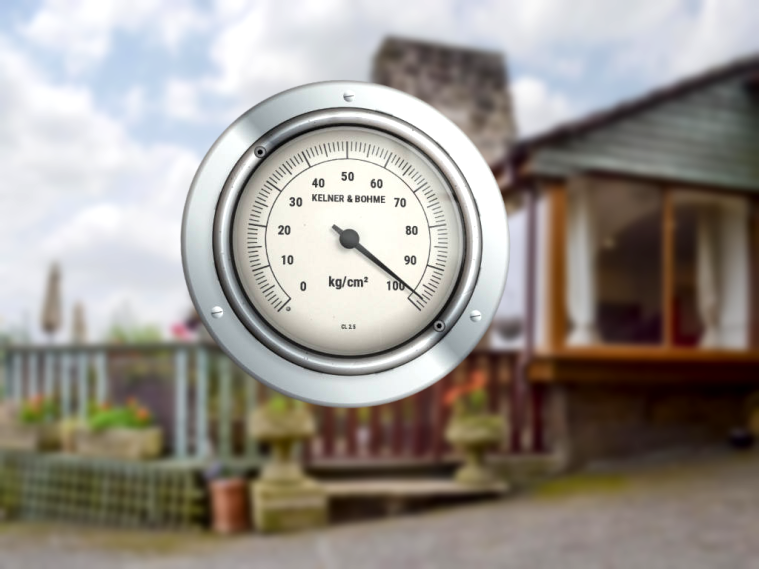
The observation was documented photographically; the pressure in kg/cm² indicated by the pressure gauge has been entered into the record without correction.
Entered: 98 kg/cm²
